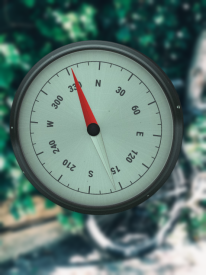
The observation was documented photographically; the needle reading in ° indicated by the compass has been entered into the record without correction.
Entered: 335 °
